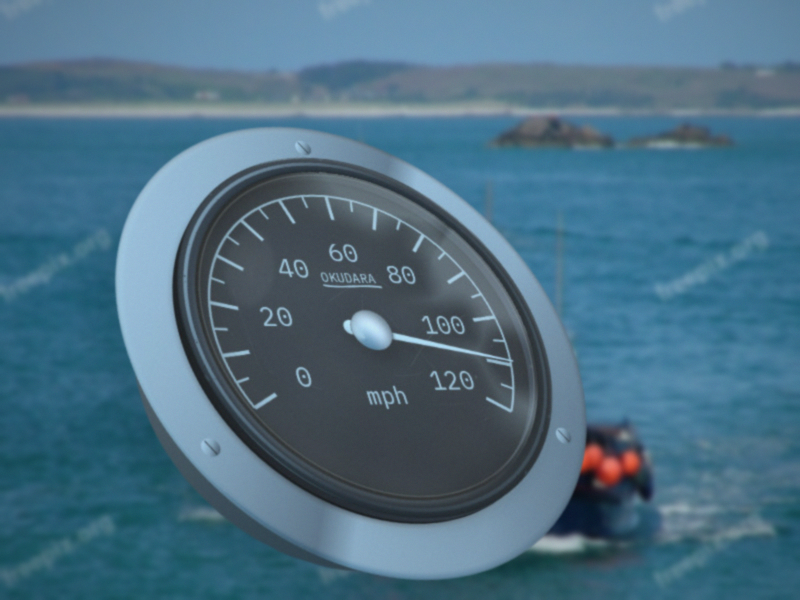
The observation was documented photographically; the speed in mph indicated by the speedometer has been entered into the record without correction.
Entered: 110 mph
